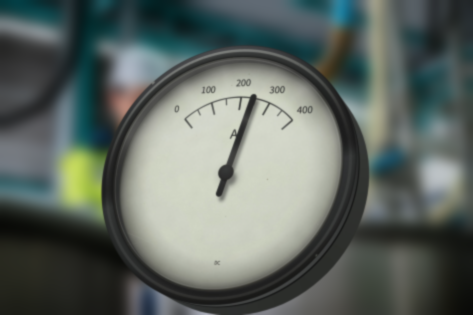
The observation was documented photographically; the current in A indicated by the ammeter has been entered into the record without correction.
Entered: 250 A
